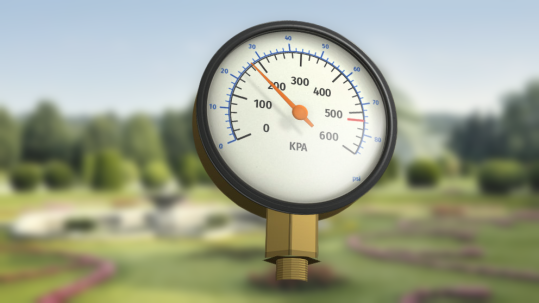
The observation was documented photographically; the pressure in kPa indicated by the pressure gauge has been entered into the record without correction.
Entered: 180 kPa
